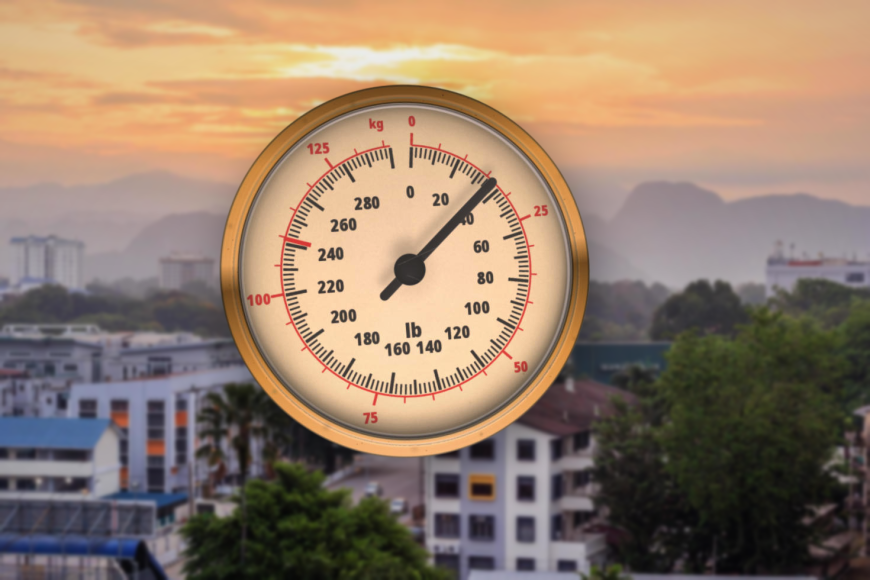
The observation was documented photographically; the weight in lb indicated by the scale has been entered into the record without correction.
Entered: 36 lb
